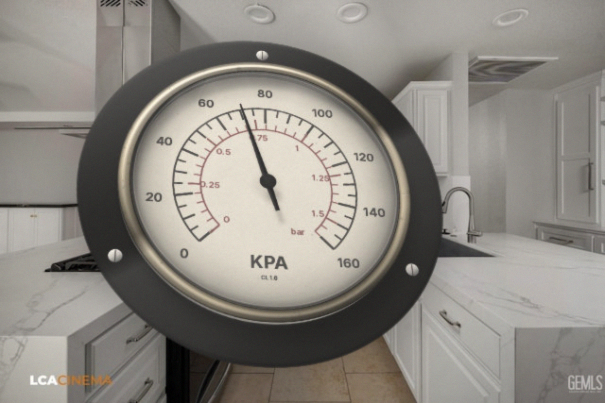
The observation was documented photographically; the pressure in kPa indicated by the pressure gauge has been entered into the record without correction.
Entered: 70 kPa
